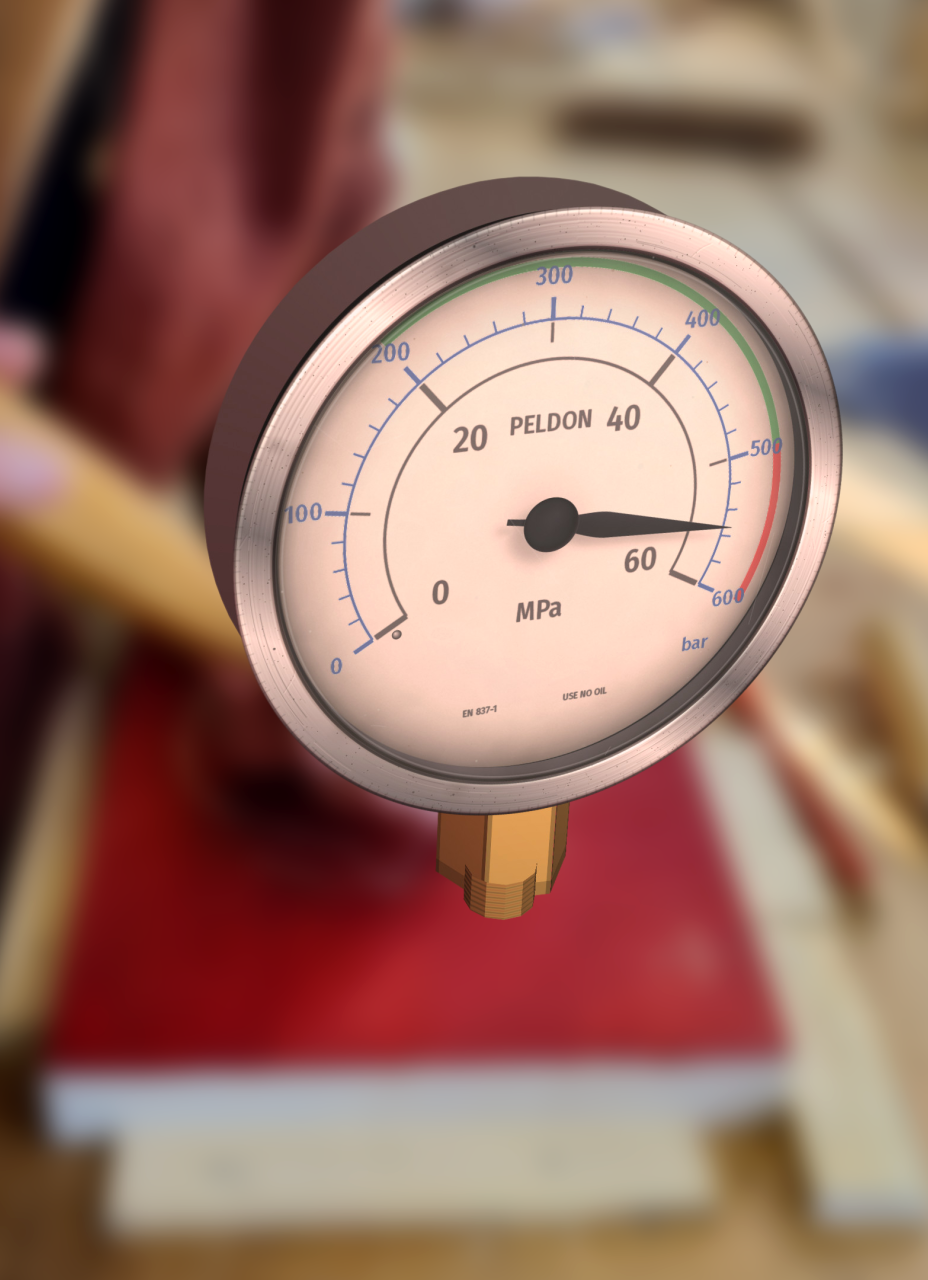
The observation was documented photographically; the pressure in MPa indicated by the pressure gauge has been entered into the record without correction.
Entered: 55 MPa
